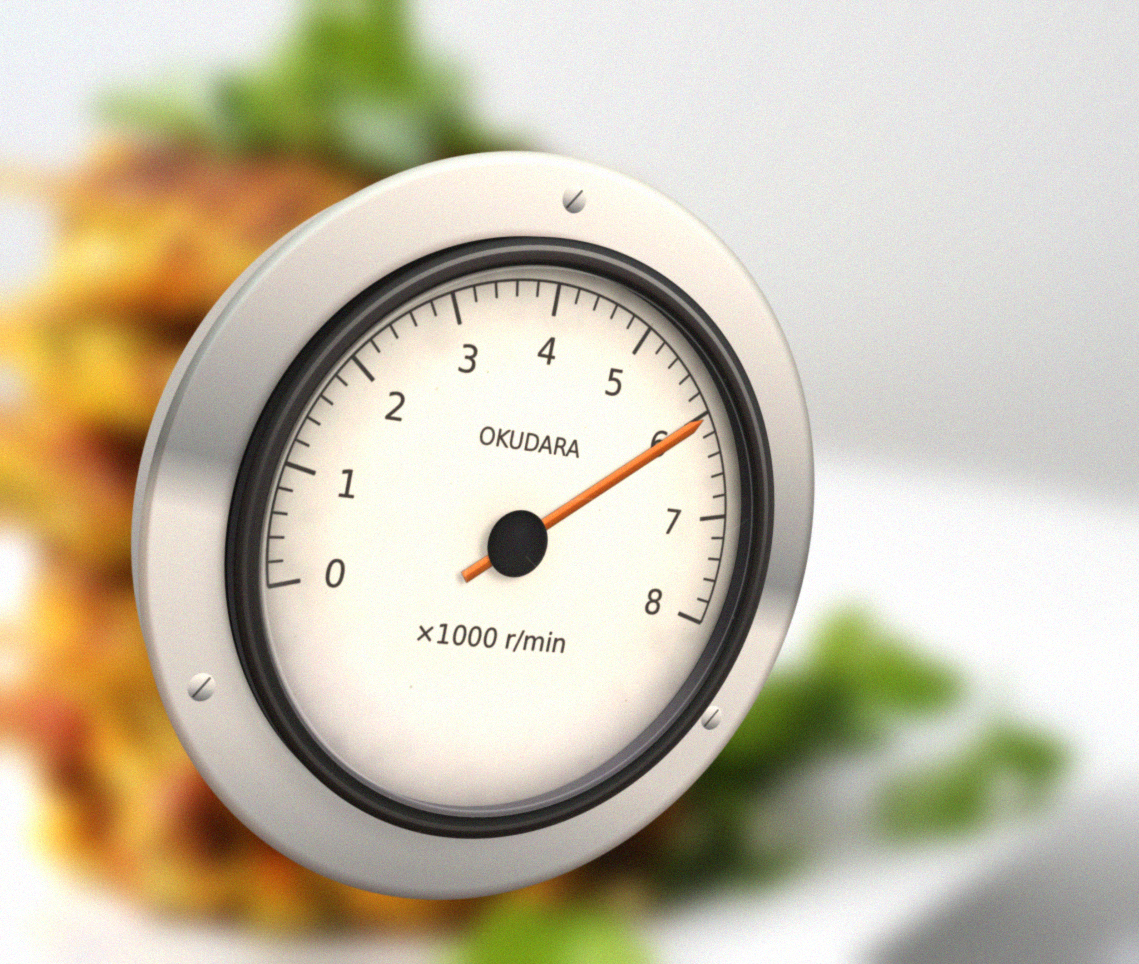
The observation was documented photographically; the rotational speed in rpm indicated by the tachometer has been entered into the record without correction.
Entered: 6000 rpm
